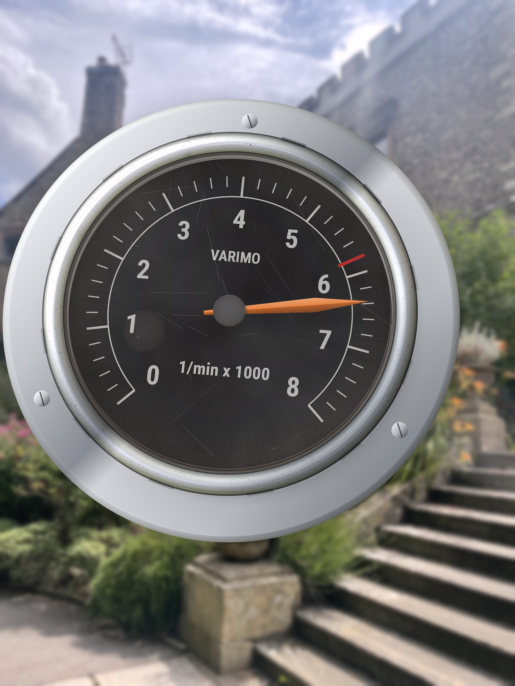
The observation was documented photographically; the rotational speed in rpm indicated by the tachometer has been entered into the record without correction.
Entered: 6400 rpm
